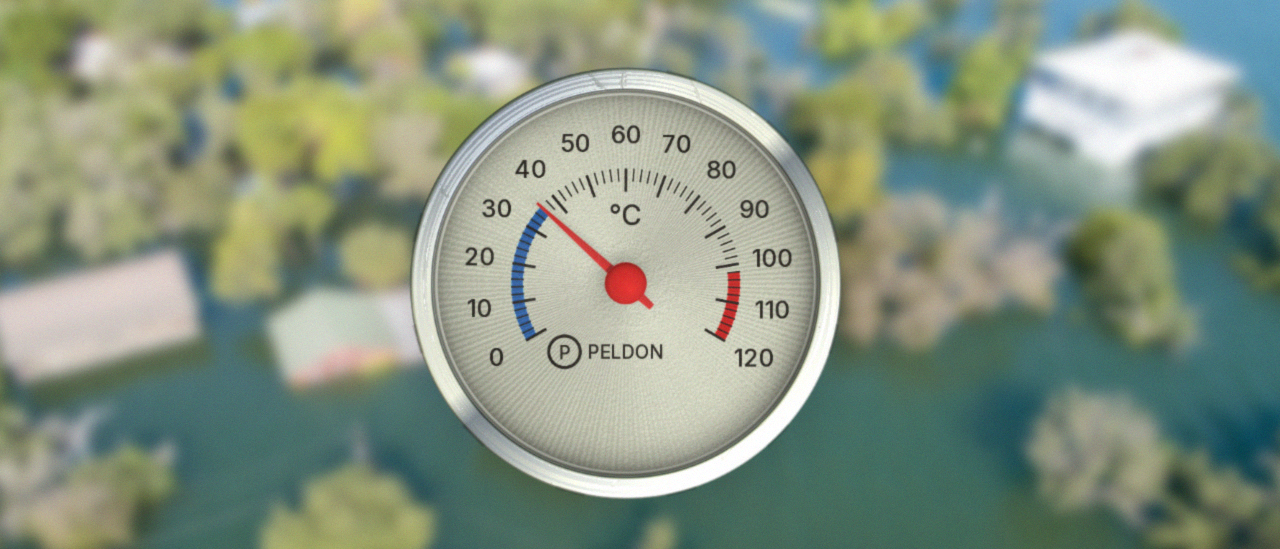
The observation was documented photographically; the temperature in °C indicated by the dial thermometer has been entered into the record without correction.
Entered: 36 °C
